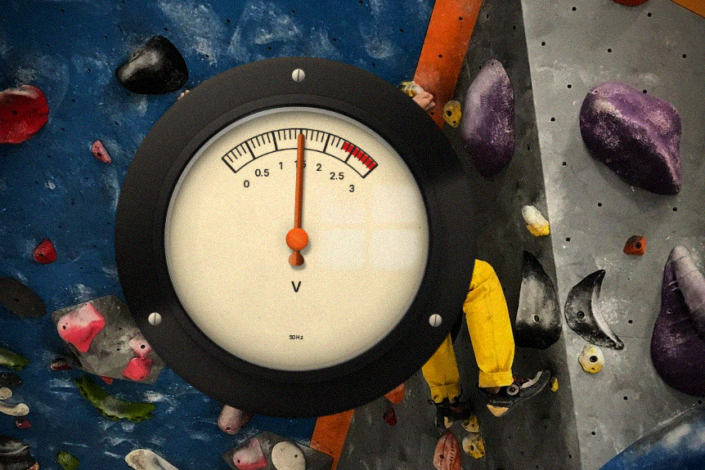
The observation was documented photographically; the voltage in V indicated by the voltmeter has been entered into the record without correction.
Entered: 1.5 V
